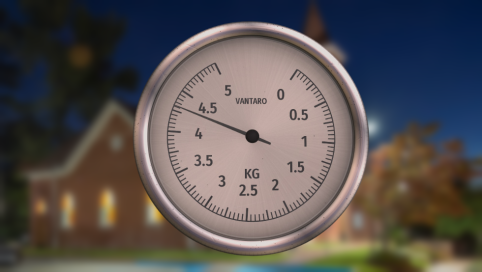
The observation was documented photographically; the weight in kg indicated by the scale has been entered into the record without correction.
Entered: 4.3 kg
